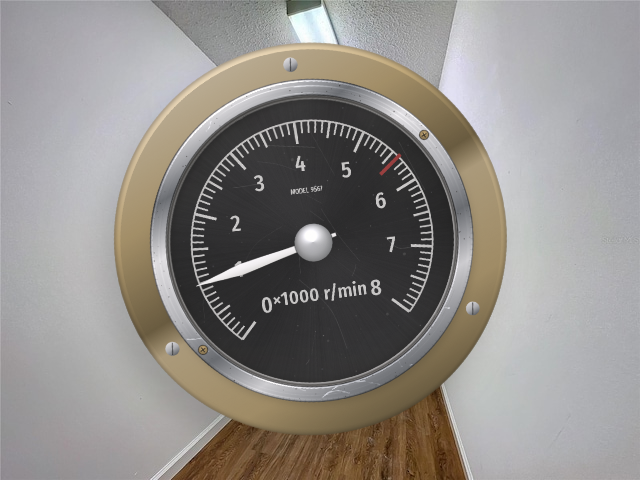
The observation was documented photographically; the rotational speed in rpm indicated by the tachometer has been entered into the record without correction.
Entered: 1000 rpm
